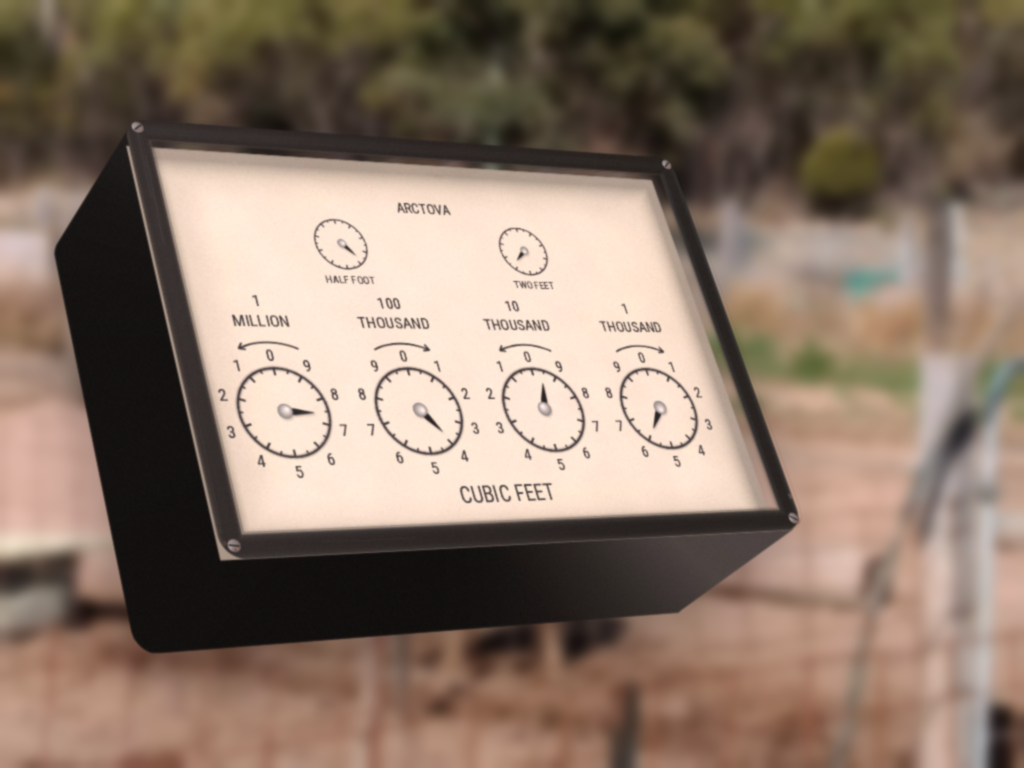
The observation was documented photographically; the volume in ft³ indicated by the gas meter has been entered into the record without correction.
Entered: 739600 ft³
